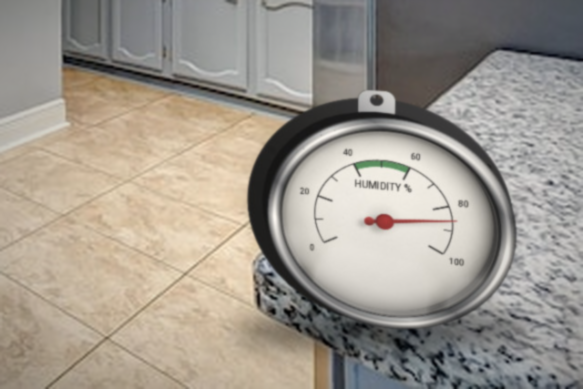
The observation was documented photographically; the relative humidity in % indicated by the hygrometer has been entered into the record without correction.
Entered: 85 %
